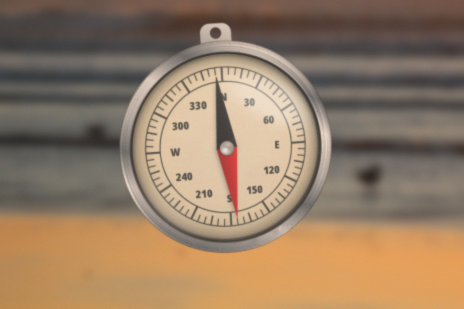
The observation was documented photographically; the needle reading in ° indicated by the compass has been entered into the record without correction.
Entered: 175 °
